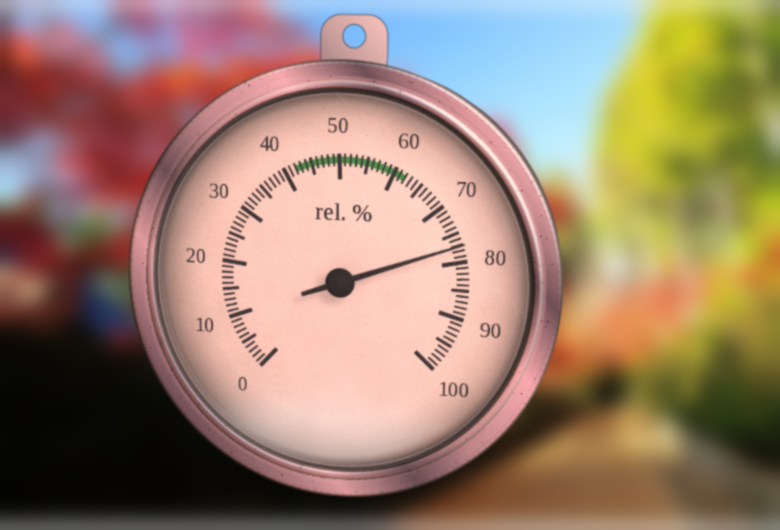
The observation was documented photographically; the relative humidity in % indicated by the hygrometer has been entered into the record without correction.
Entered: 77 %
